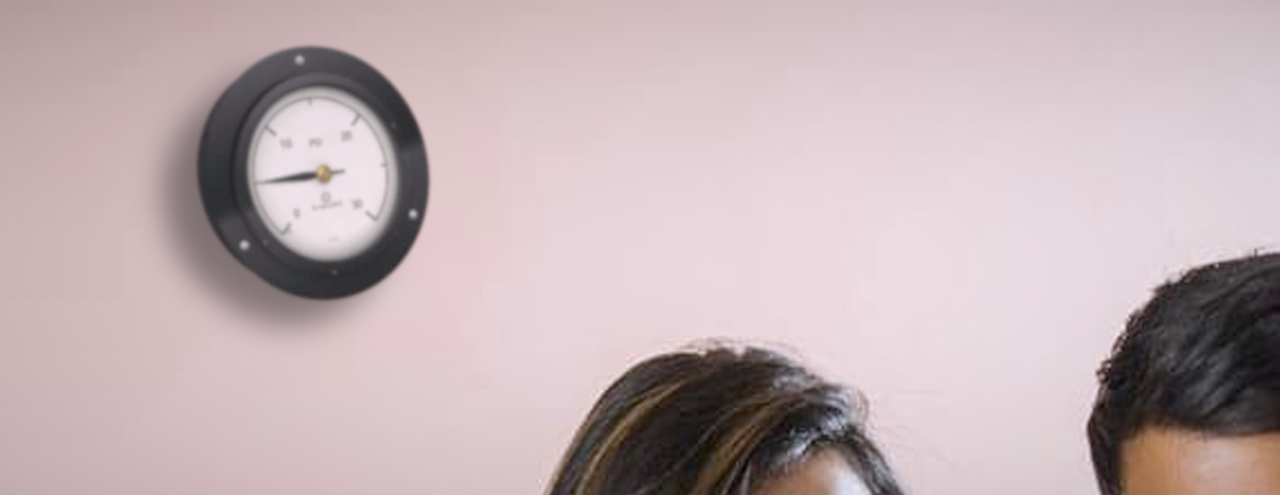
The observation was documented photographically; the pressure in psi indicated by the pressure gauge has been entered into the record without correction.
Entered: 5 psi
